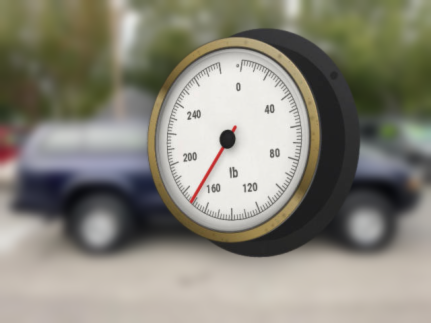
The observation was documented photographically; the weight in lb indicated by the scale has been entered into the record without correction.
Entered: 170 lb
